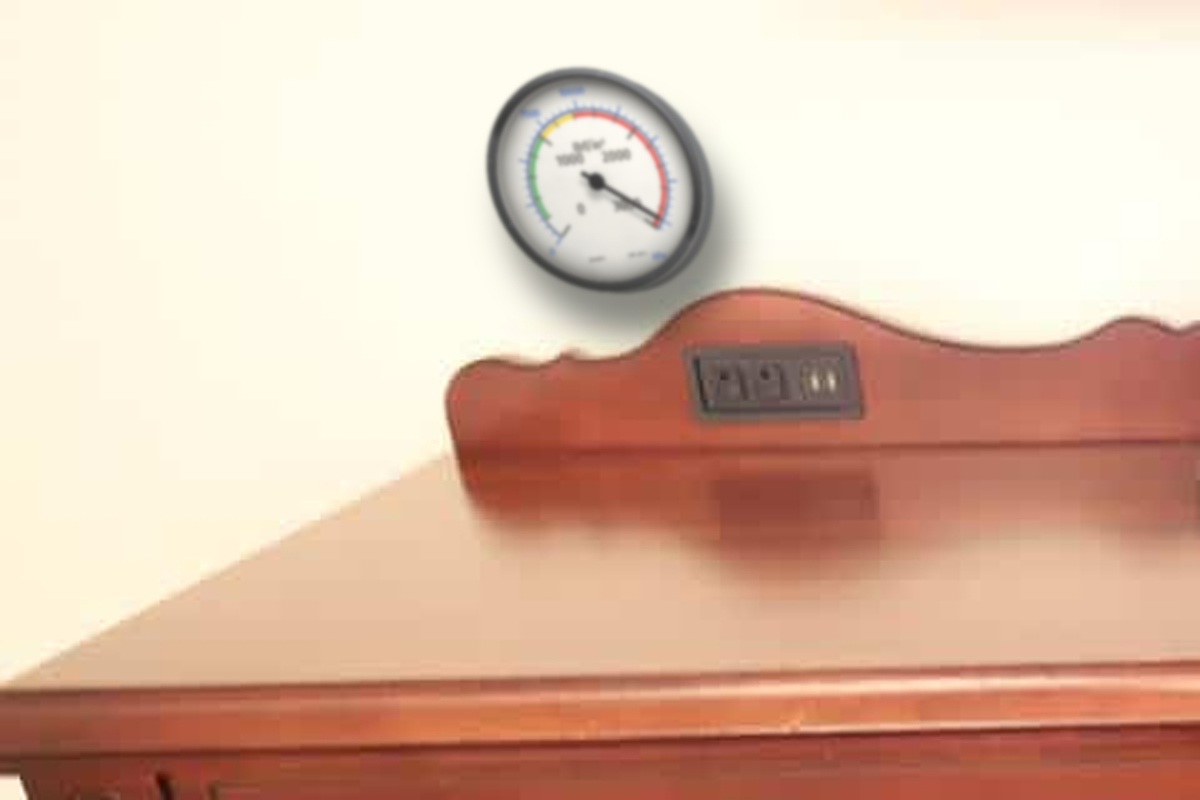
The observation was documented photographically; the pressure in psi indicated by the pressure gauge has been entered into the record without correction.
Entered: 2900 psi
